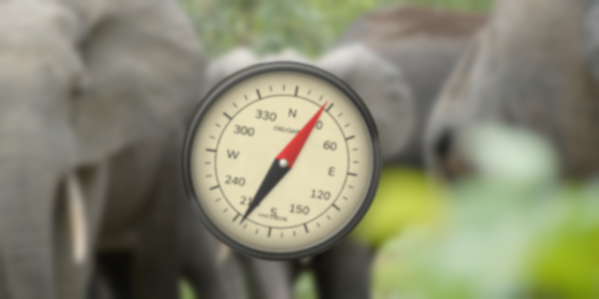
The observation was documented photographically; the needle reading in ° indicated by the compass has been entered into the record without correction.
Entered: 25 °
